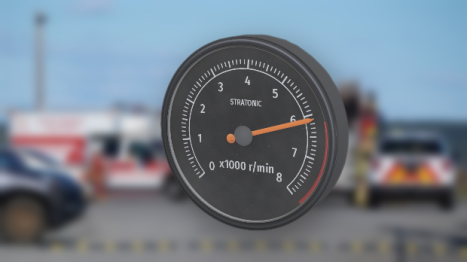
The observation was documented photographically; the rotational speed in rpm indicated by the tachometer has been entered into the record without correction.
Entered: 6100 rpm
